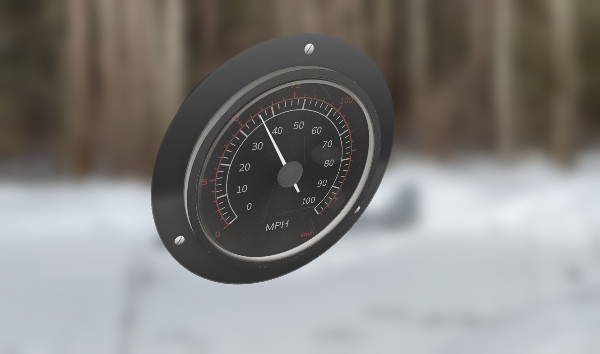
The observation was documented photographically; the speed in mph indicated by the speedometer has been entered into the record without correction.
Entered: 36 mph
